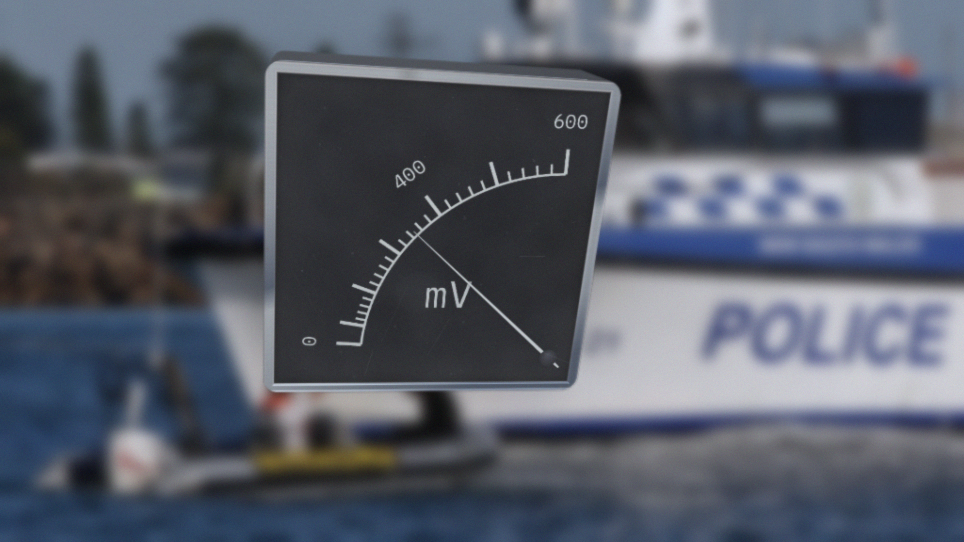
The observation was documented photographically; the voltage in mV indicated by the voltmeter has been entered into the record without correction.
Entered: 350 mV
